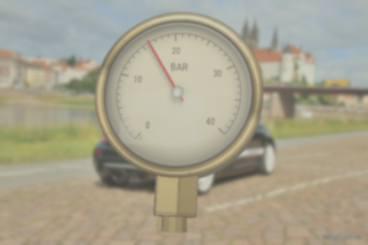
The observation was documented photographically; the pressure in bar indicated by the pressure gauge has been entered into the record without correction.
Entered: 16 bar
